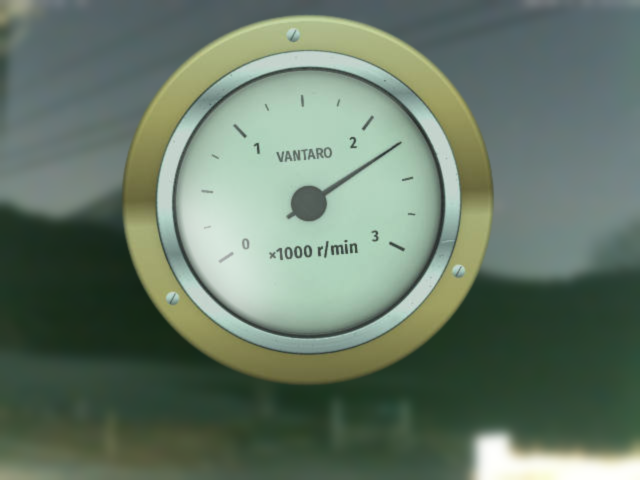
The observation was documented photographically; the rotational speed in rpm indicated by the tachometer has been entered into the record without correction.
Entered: 2250 rpm
